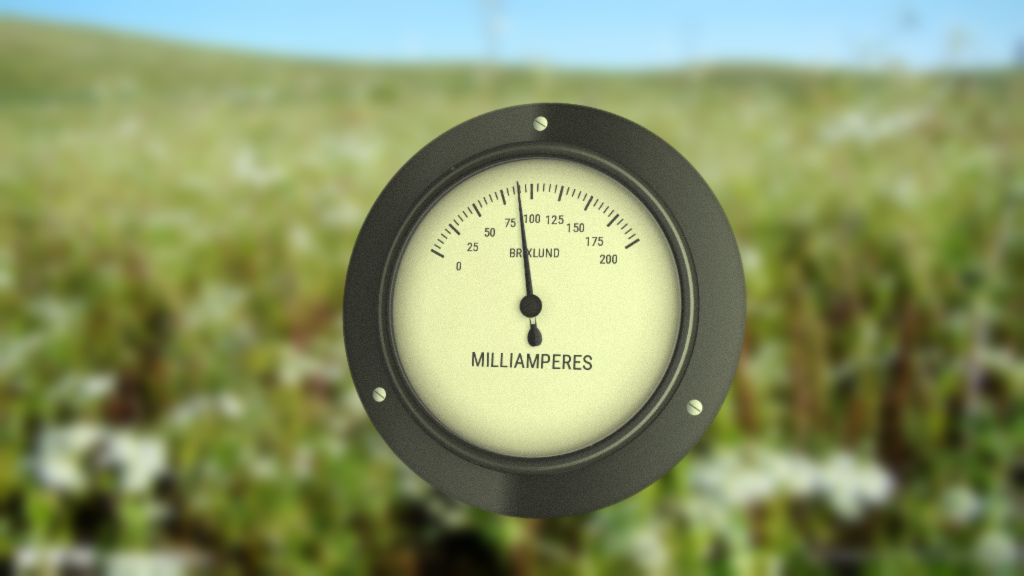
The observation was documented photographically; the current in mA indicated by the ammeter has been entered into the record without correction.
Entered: 90 mA
